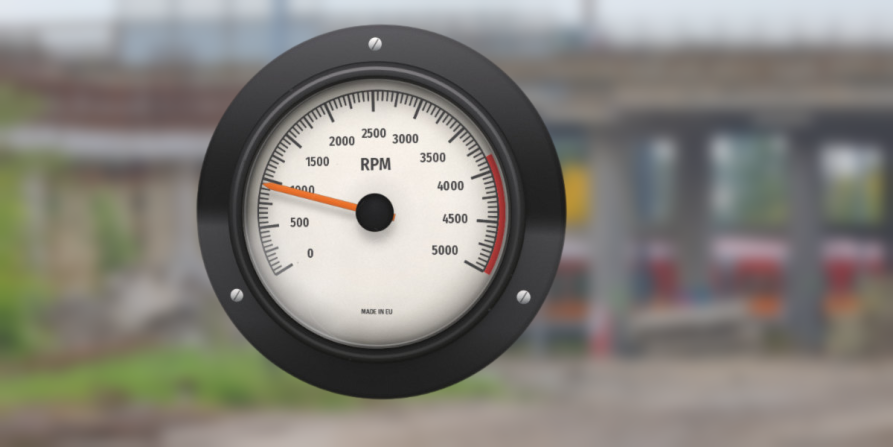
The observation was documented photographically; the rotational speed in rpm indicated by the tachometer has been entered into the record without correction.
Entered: 950 rpm
